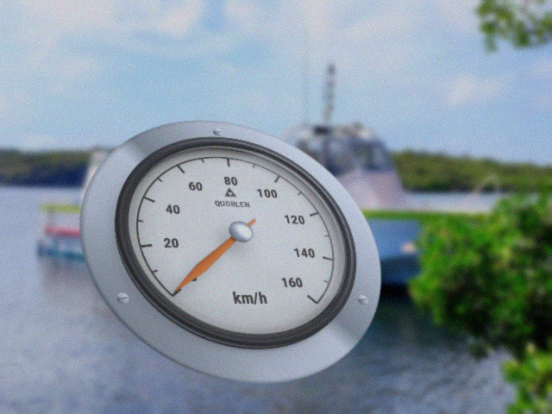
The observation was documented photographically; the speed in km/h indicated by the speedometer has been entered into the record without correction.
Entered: 0 km/h
